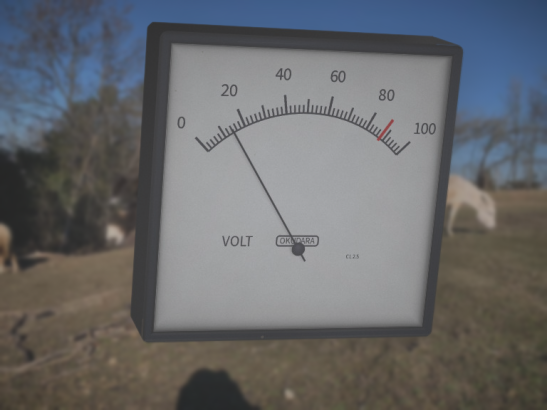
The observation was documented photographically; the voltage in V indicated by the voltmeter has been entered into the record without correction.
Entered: 14 V
